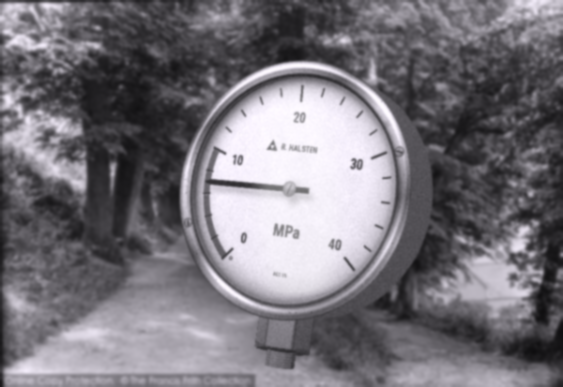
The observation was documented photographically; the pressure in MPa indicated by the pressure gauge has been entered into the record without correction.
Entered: 7 MPa
